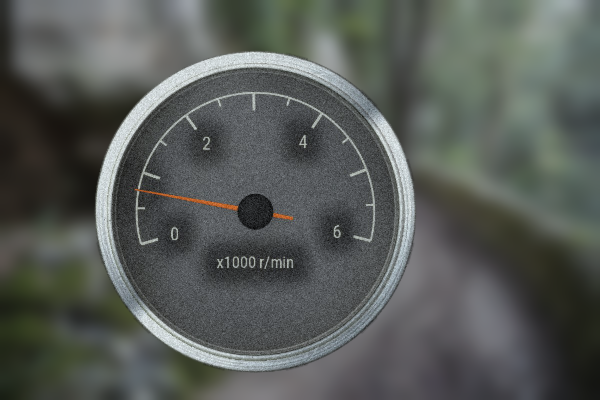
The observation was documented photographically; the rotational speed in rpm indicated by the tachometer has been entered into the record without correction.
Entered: 750 rpm
